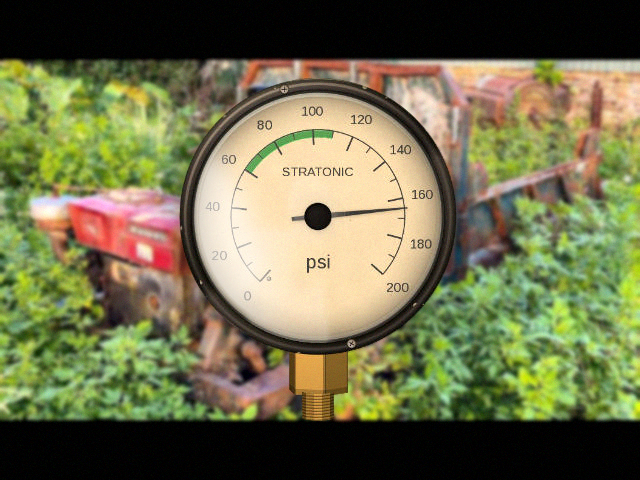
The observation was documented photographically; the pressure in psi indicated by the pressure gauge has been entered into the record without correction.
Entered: 165 psi
